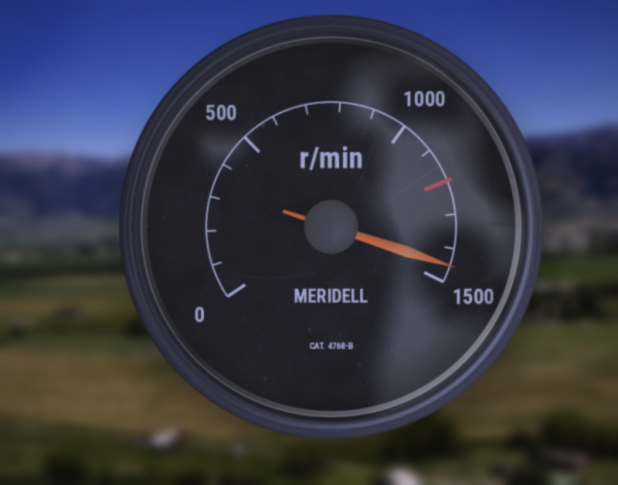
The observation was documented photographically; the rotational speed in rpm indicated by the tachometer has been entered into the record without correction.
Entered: 1450 rpm
